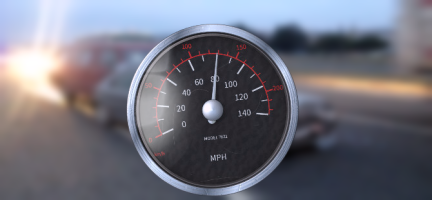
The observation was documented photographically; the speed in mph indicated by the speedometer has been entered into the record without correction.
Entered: 80 mph
